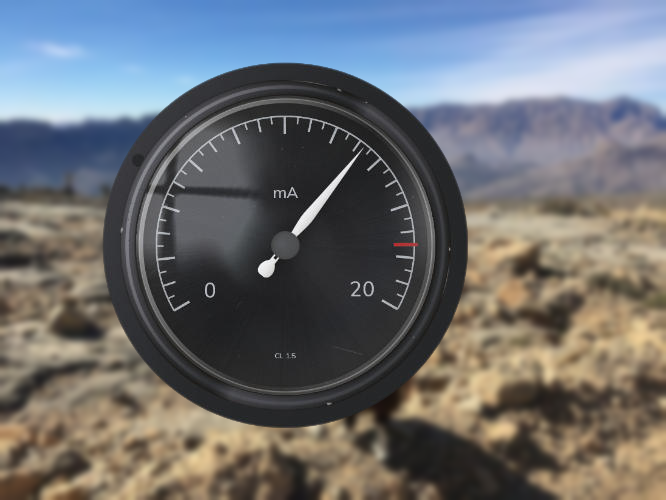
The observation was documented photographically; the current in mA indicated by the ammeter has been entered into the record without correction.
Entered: 13.25 mA
